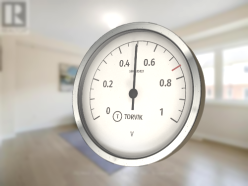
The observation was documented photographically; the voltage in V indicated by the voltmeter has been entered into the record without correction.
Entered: 0.5 V
